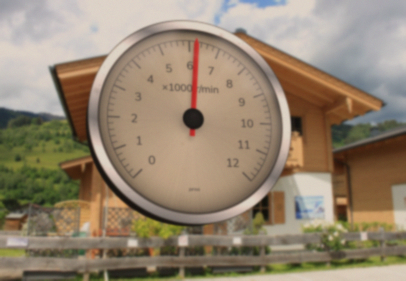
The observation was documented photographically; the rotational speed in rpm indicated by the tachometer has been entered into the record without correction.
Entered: 6200 rpm
